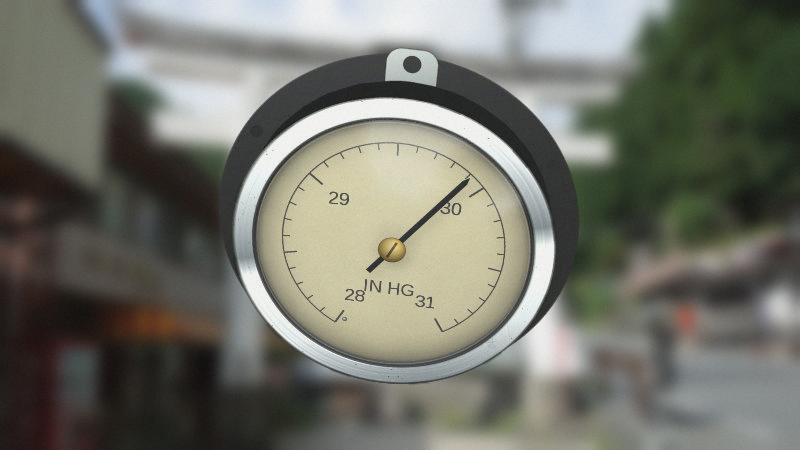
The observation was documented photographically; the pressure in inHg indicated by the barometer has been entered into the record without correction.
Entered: 29.9 inHg
